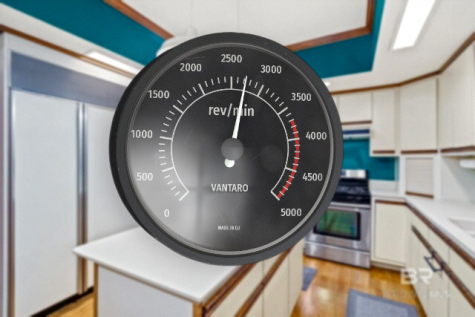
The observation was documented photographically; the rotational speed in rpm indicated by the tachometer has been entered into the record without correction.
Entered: 2700 rpm
